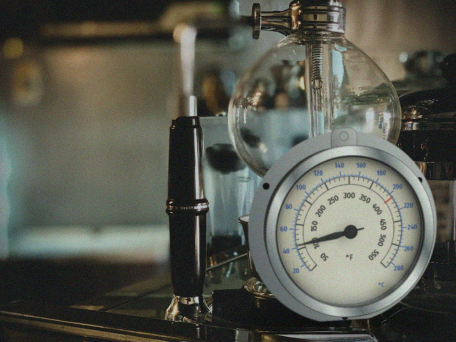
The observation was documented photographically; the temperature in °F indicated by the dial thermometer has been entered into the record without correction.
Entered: 110 °F
